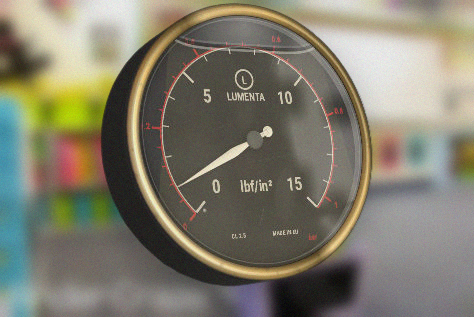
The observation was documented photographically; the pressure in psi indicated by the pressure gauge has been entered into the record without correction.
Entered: 1 psi
